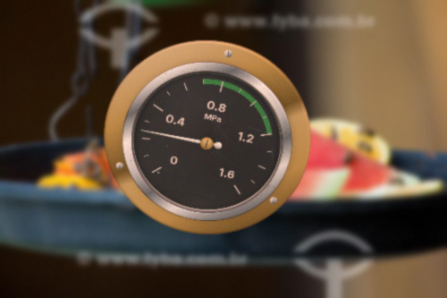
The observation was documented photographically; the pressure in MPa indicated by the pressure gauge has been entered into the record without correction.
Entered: 0.25 MPa
